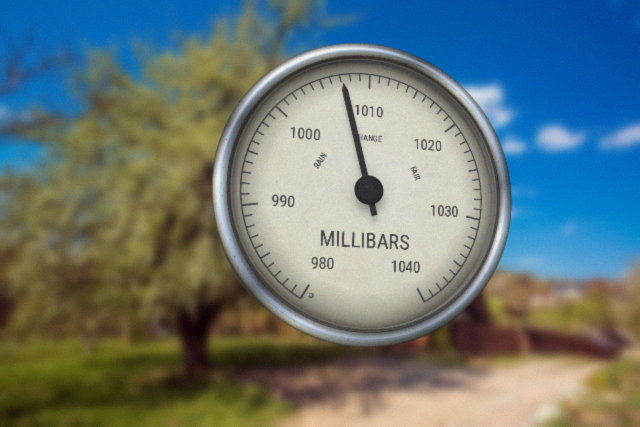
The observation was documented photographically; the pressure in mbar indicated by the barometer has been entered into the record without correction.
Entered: 1007 mbar
